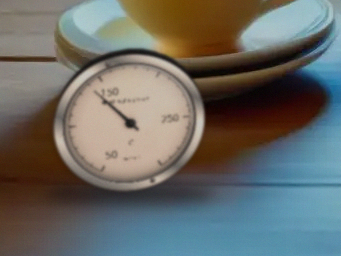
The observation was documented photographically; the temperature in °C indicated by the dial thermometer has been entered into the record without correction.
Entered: 140 °C
